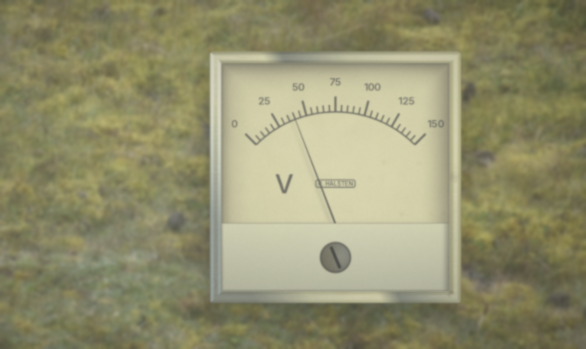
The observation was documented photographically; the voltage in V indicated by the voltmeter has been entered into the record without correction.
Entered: 40 V
